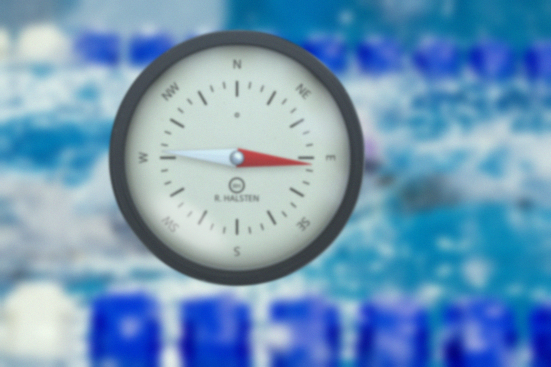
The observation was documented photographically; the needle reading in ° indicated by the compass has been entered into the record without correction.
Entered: 95 °
